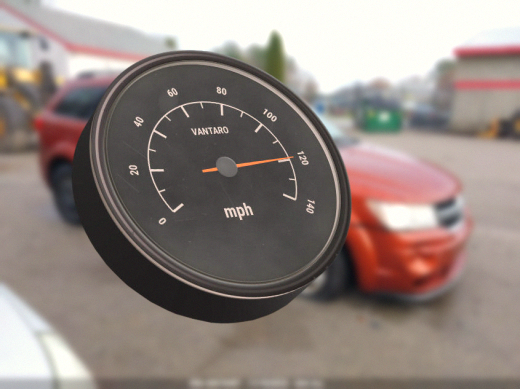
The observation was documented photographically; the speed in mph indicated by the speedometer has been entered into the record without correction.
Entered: 120 mph
